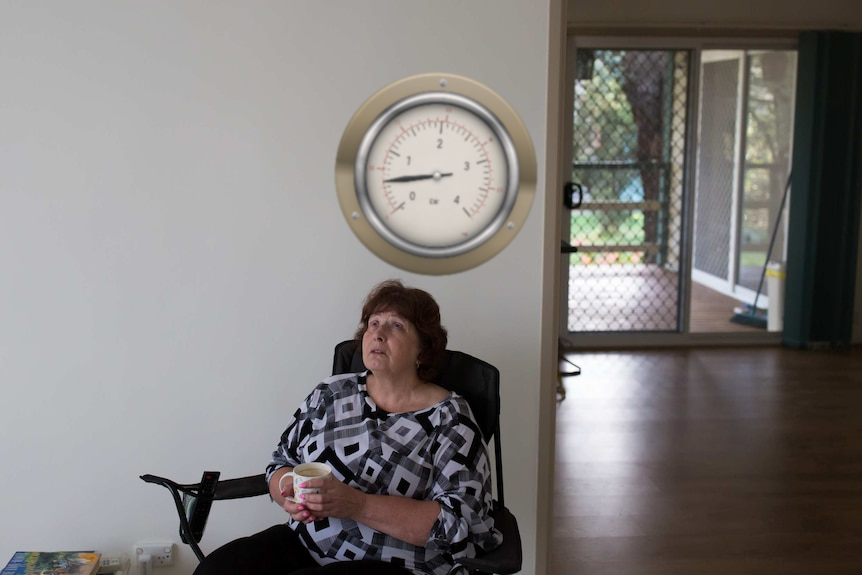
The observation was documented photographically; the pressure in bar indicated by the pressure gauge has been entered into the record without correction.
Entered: 0.5 bar
